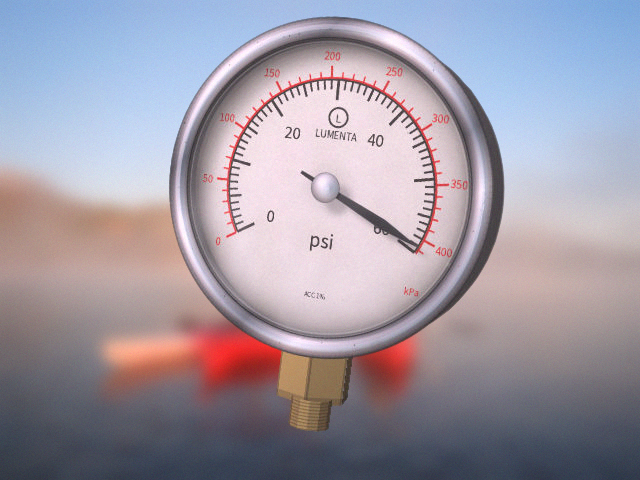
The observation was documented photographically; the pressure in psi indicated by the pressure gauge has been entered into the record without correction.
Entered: 59 psi
